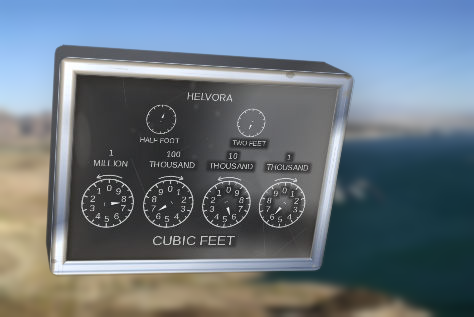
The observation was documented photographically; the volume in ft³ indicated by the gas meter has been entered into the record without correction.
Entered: 765600 ft³
